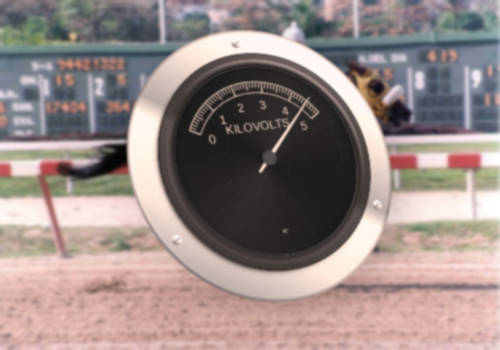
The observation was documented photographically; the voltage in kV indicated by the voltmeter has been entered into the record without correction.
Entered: 4.5 kV
